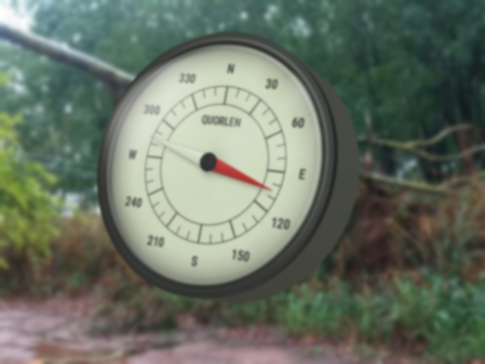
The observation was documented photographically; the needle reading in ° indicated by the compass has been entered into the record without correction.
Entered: 105 °
